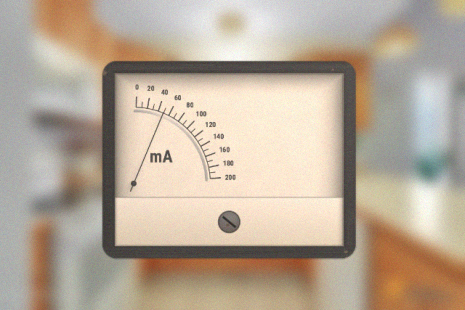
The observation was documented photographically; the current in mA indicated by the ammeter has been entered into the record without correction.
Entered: 50 mA
